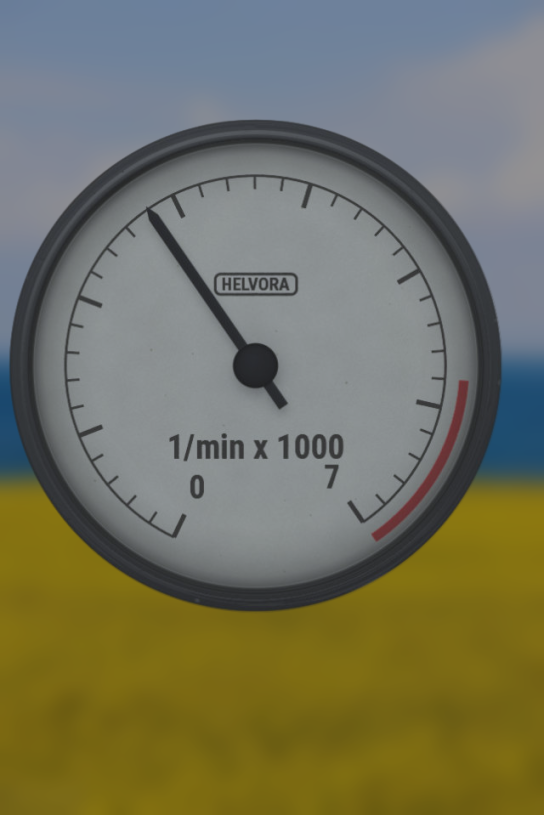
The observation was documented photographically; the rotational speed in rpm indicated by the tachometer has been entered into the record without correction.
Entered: 2800 rpm
